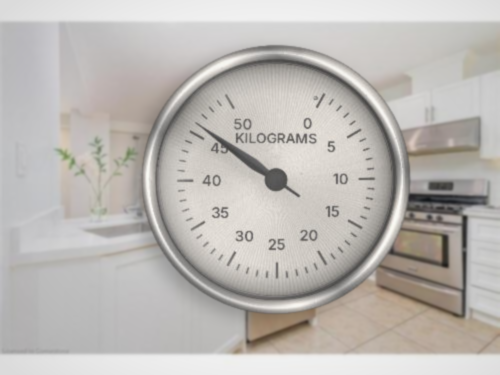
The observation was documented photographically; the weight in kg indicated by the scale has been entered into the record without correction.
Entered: 46 kg
